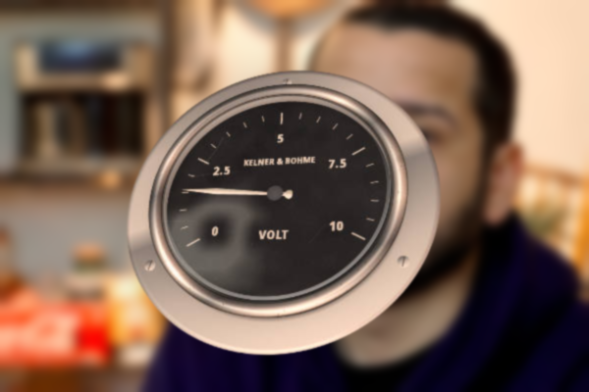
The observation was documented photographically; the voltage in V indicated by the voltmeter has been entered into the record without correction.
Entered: 1.5 V
